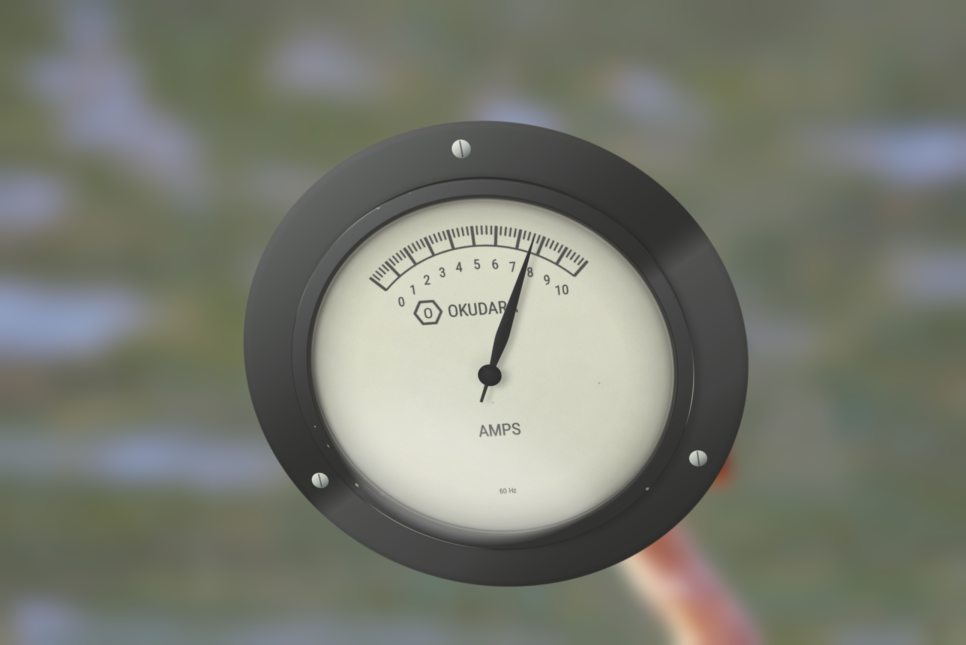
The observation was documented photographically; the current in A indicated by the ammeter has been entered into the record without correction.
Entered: 7.6 A
